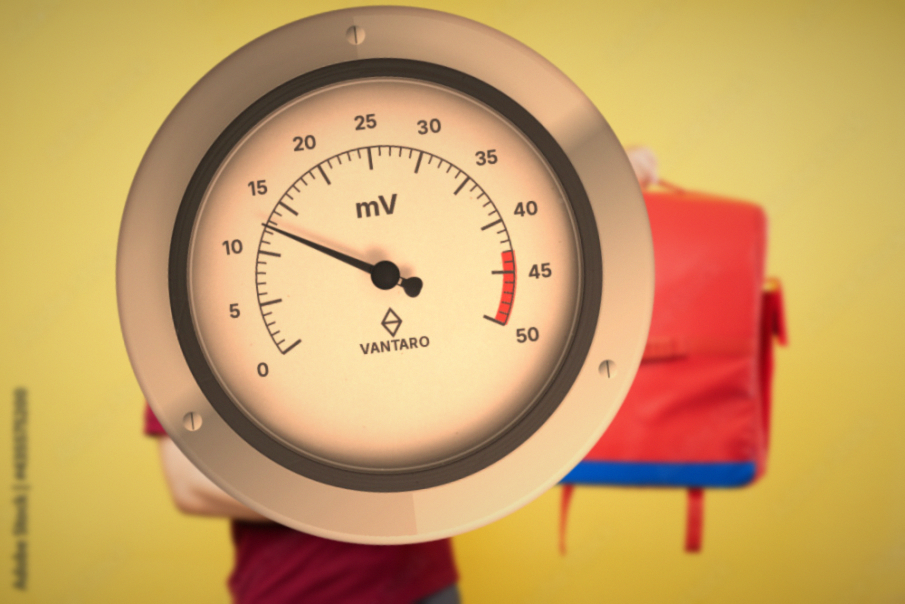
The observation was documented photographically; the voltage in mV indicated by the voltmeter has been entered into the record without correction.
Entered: 12.5 mV
